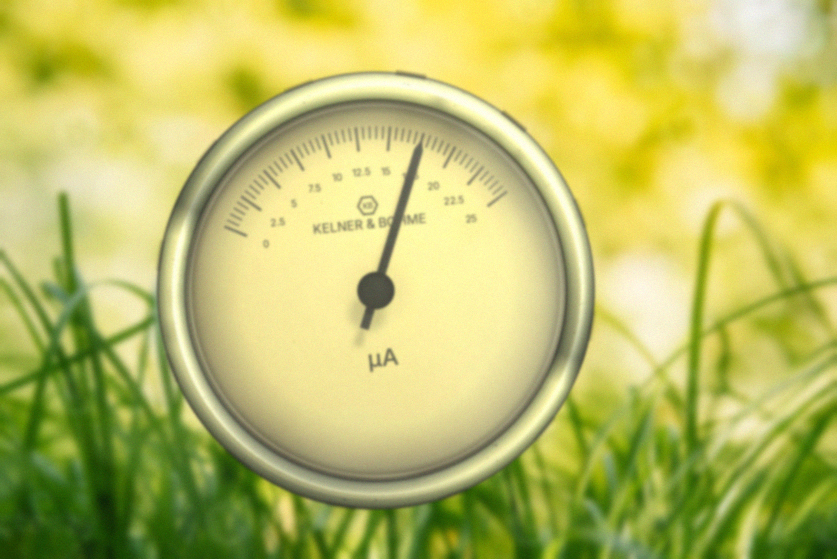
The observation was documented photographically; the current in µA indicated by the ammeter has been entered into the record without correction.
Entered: 17.5 µA
